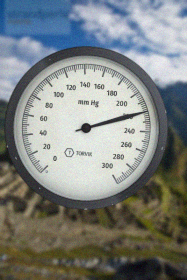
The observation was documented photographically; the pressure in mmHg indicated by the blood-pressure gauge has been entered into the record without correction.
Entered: 220 mmHg
